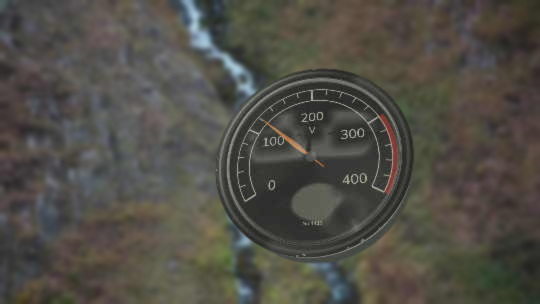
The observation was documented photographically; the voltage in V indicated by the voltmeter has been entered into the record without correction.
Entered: 120 V
